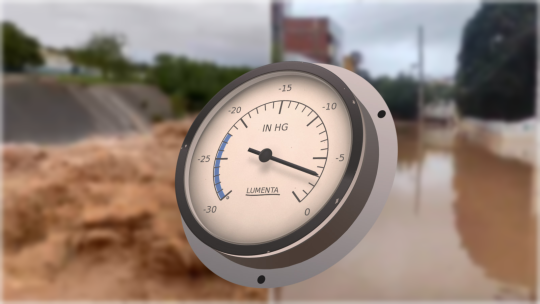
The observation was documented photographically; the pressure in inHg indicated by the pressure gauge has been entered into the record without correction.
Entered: -3 inHg
